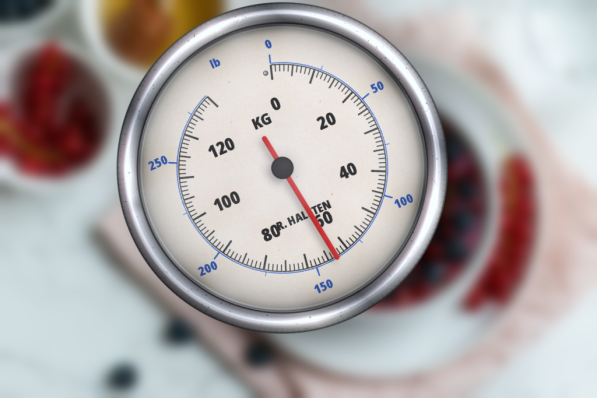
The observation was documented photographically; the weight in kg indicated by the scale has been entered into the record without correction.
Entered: 63 kg
